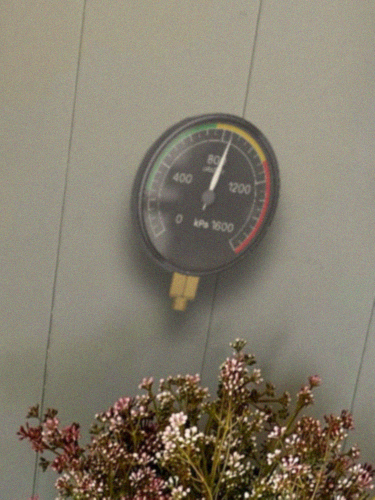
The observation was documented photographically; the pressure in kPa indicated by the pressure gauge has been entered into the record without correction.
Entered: 850 kPa
